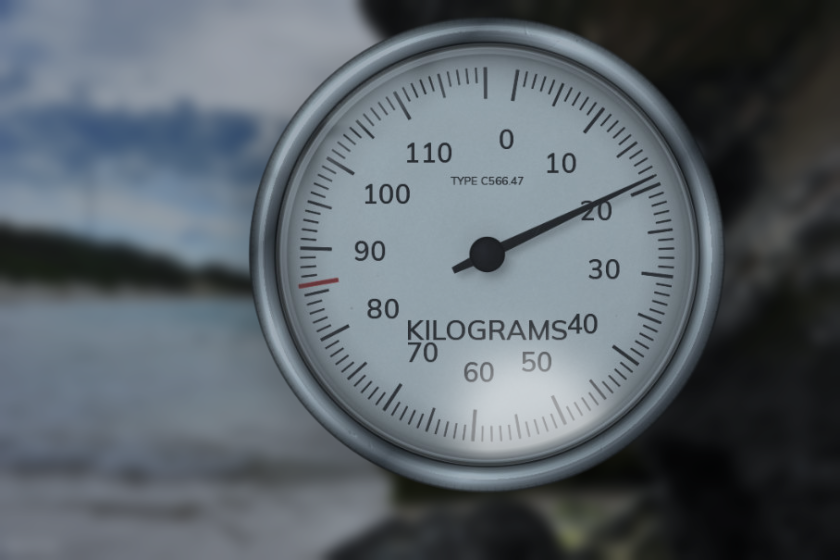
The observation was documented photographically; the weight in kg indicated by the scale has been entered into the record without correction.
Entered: 19 kg
